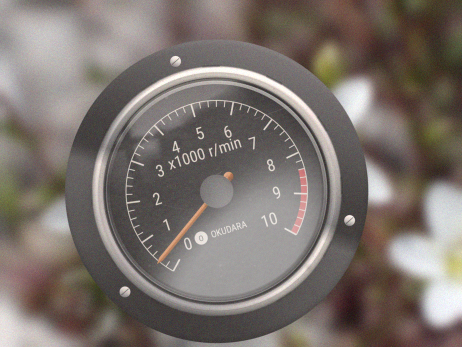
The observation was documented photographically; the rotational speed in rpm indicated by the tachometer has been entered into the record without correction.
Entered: 400 rpm
